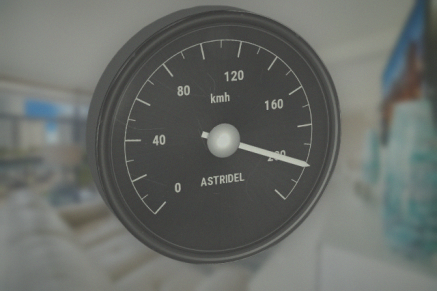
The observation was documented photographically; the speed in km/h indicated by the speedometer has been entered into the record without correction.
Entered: 200 km/h
